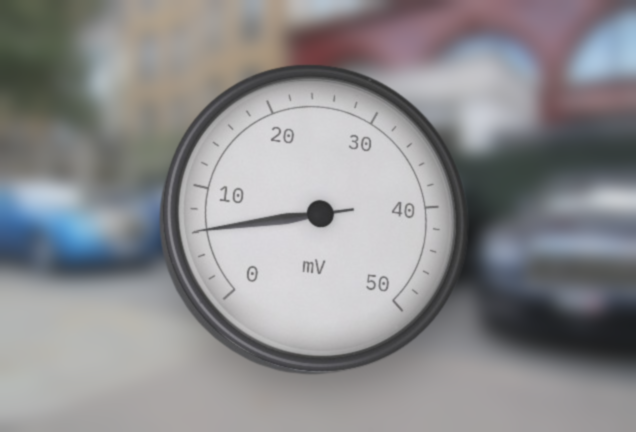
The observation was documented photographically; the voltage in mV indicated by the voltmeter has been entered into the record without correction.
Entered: 6 mV
